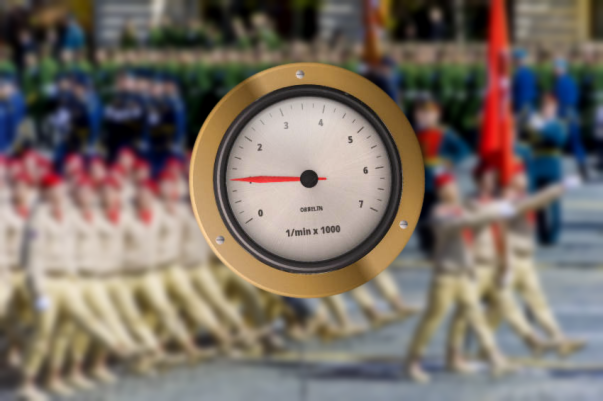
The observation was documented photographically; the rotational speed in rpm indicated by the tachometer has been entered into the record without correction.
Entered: 1000 rpm
